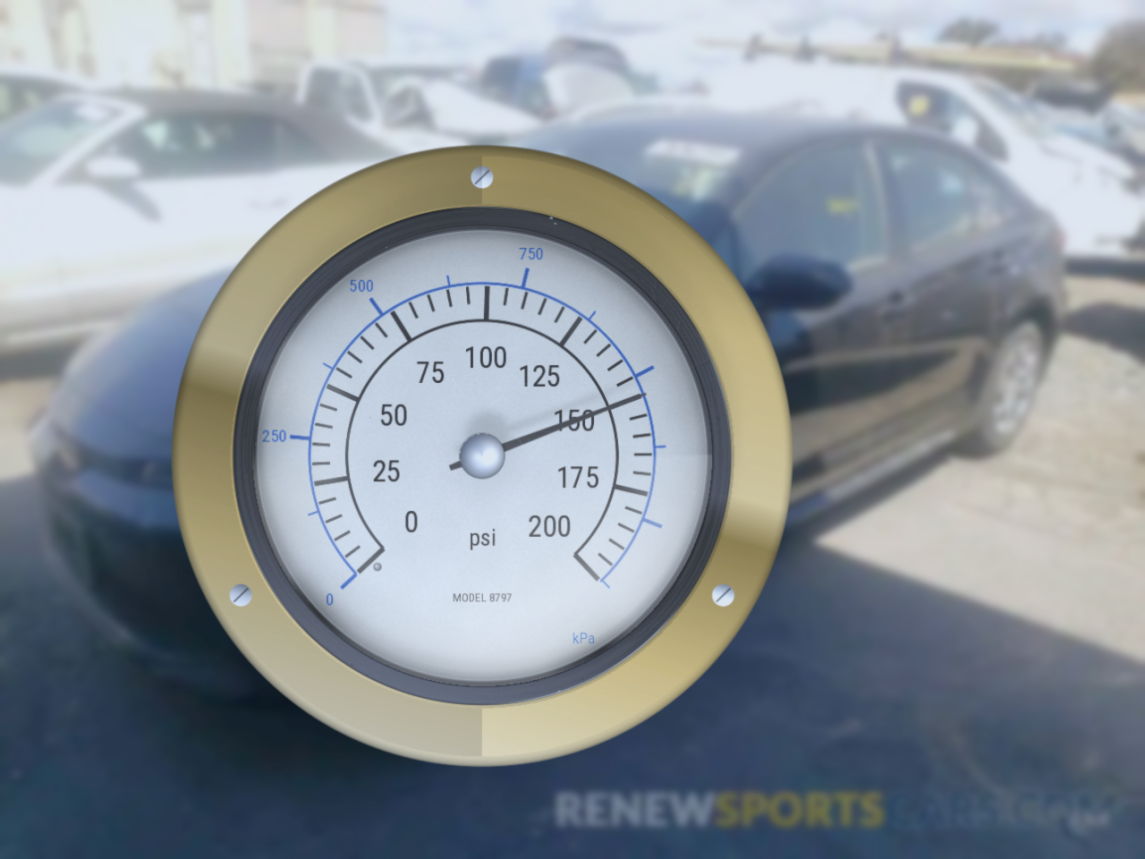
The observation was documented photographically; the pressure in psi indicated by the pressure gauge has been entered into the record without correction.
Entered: 150 psi
